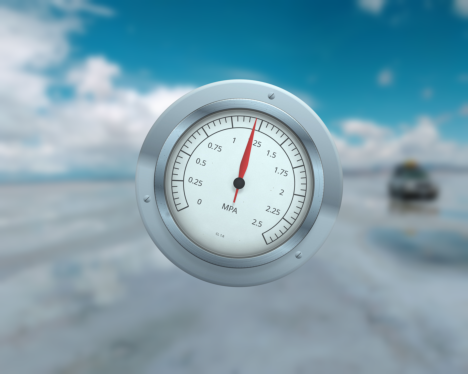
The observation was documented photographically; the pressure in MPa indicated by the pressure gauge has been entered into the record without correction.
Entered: 1.2 MPa
